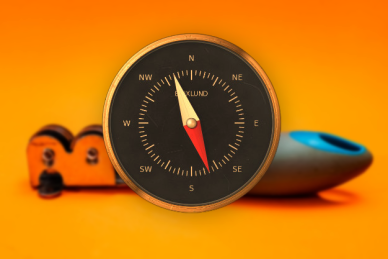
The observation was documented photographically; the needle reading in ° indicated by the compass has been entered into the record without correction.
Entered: 160 °
